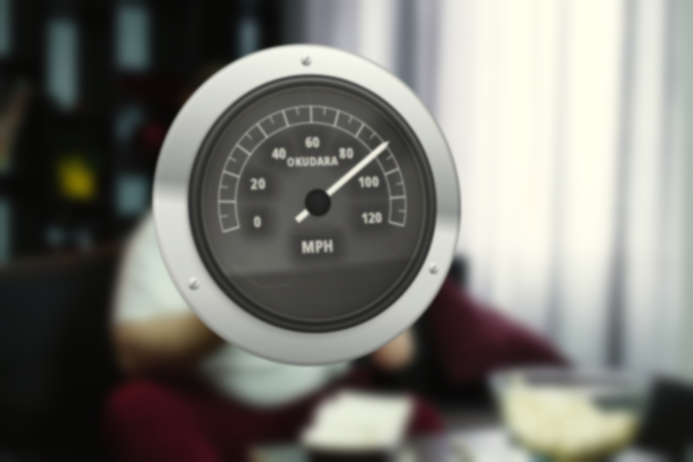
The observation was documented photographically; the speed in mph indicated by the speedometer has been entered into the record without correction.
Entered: 90 mph
